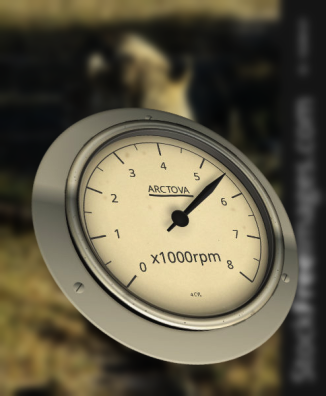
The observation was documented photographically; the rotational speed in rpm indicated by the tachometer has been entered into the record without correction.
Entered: 5500 rpm
